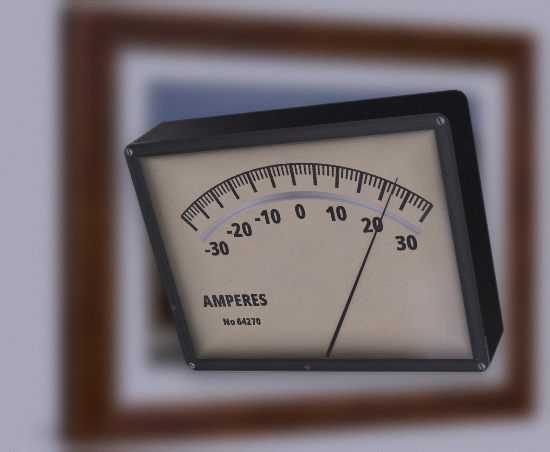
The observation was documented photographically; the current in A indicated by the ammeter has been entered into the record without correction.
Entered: 22 A
